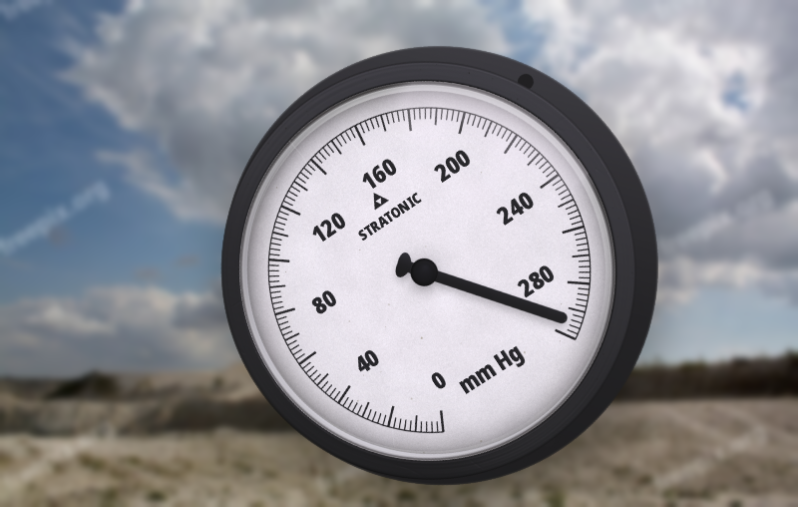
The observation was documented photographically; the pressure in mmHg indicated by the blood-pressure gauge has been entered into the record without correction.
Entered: 294 mmHg
